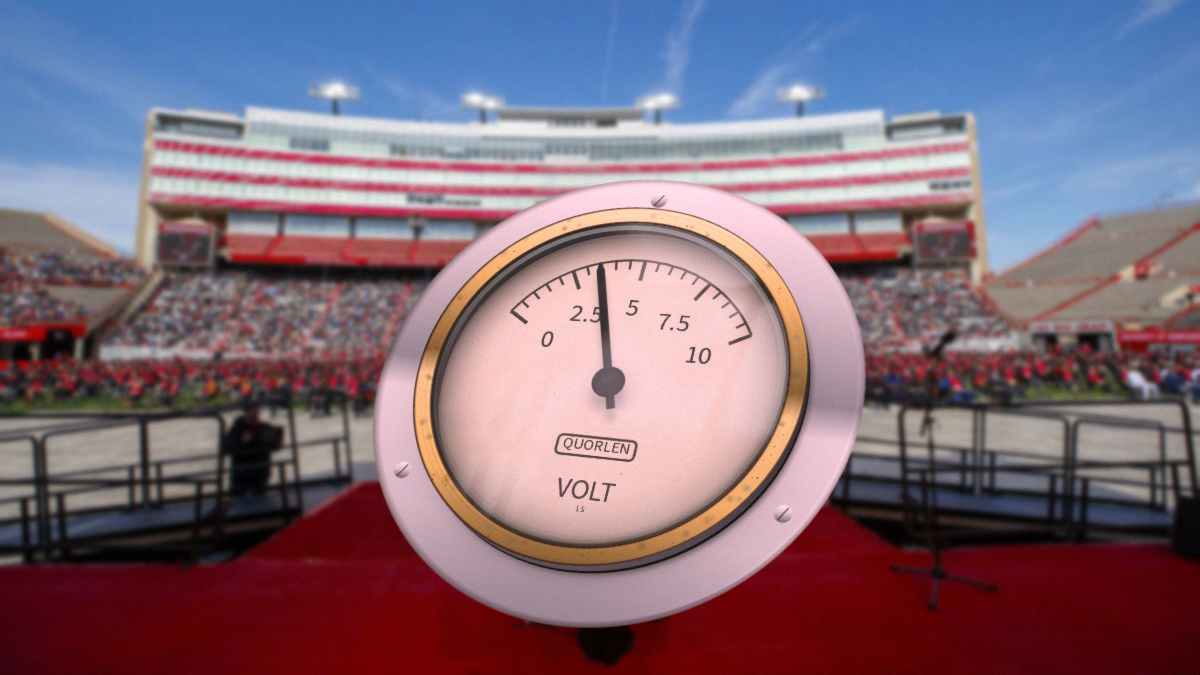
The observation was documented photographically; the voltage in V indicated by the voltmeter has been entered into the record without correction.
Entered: 3.5 V
